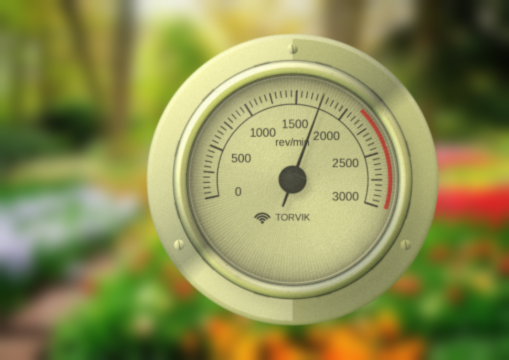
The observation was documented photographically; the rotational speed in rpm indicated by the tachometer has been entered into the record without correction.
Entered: 1750 rpm
